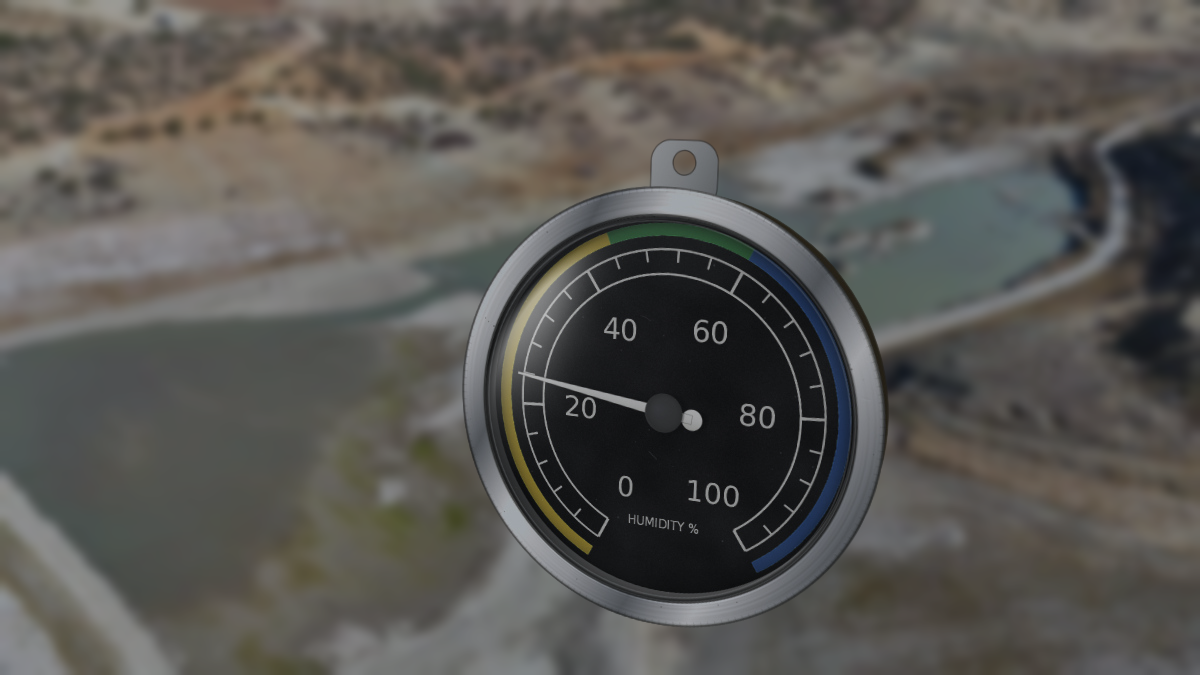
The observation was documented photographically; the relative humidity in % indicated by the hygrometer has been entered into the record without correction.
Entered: 24 %
